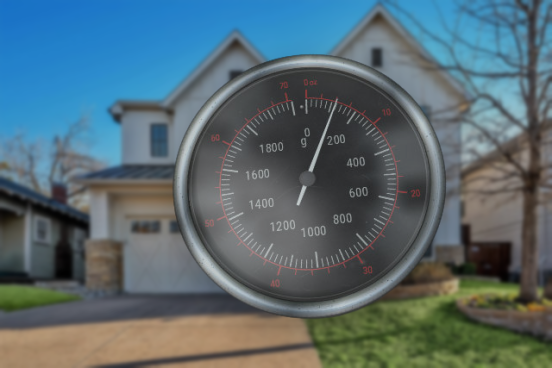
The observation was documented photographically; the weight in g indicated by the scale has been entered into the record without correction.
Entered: 120 g
